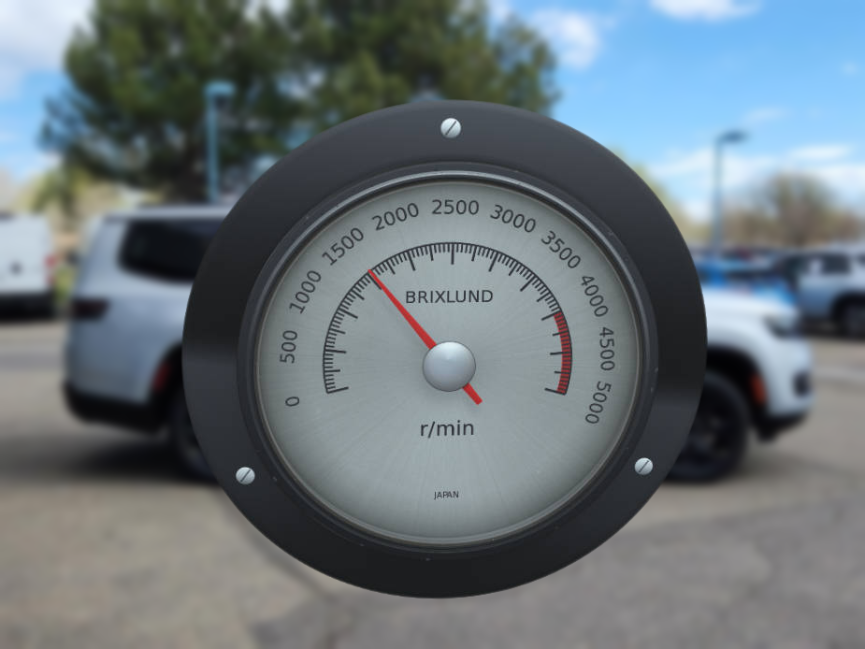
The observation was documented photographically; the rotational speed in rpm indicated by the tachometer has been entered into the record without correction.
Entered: 1550 rpm
